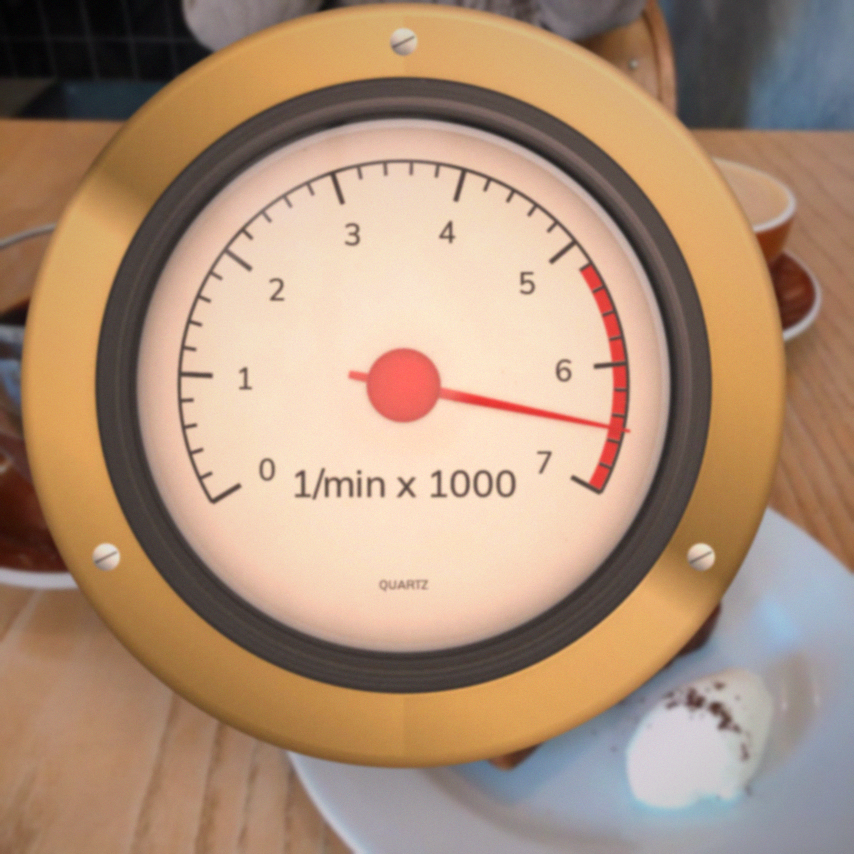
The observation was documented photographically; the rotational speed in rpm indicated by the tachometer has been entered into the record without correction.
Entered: 6500 rpm
